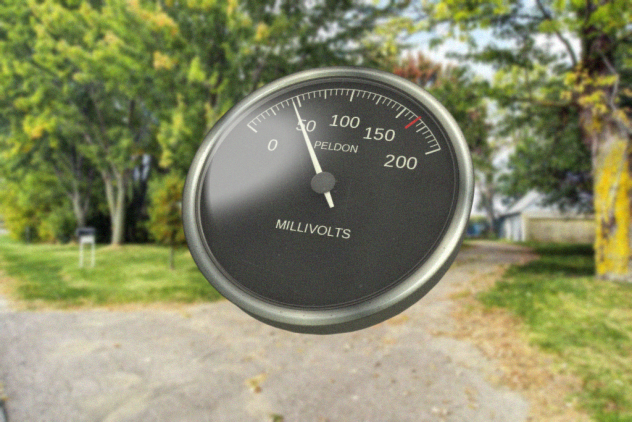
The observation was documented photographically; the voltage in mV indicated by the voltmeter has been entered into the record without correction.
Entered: 45 mV
